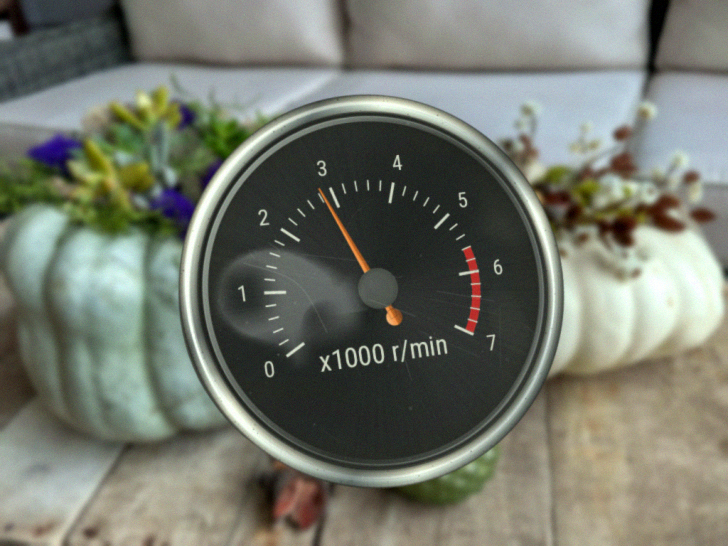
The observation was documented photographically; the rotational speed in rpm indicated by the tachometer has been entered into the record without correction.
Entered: 2800 rpm
